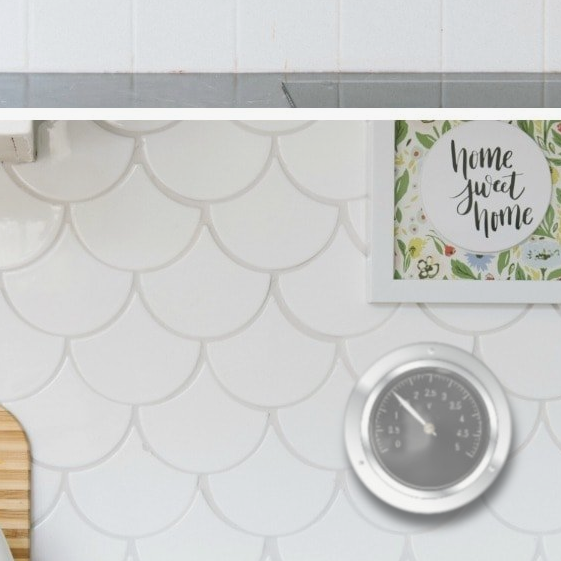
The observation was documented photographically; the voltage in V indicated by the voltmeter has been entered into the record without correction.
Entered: 1.5 V
